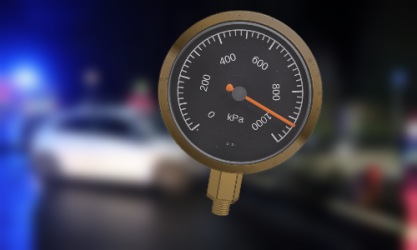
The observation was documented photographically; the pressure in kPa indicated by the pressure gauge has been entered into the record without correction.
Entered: 920 kPa
